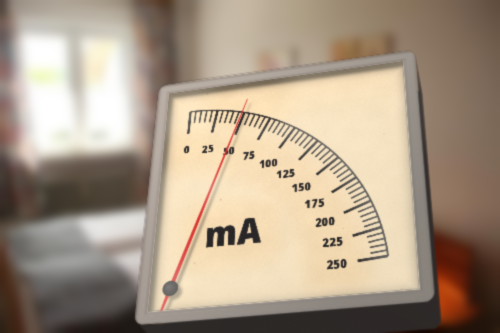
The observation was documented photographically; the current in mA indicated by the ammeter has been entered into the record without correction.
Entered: 50 mA
